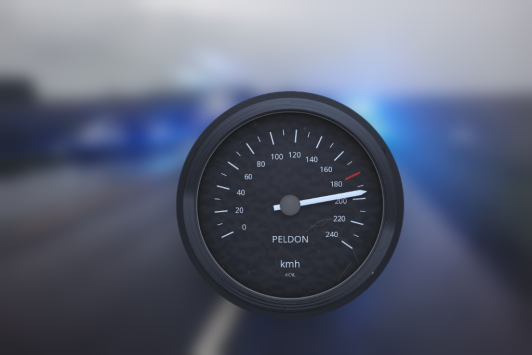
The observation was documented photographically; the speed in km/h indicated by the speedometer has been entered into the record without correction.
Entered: 195 km/h
